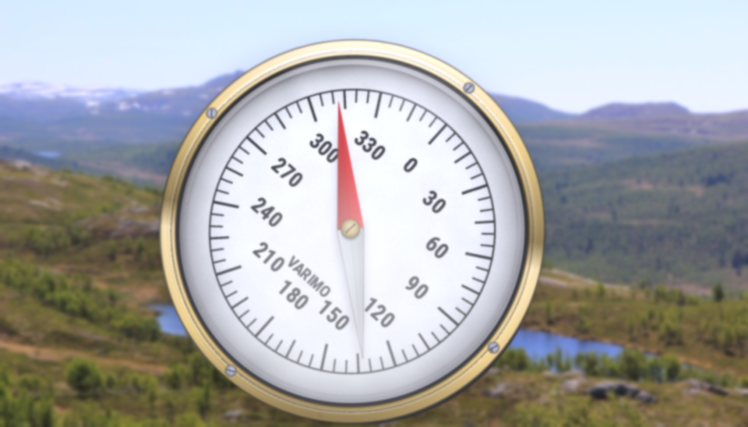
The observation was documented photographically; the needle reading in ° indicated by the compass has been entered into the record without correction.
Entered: 312.5 °
